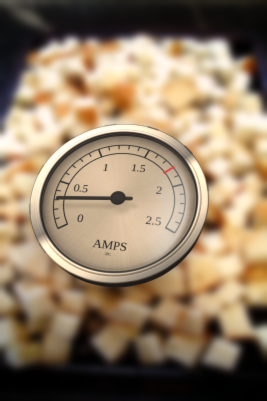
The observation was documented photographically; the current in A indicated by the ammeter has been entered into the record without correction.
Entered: 0.3 A
